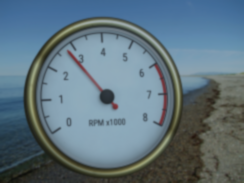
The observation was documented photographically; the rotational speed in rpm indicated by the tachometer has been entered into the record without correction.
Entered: 2750 rpm
